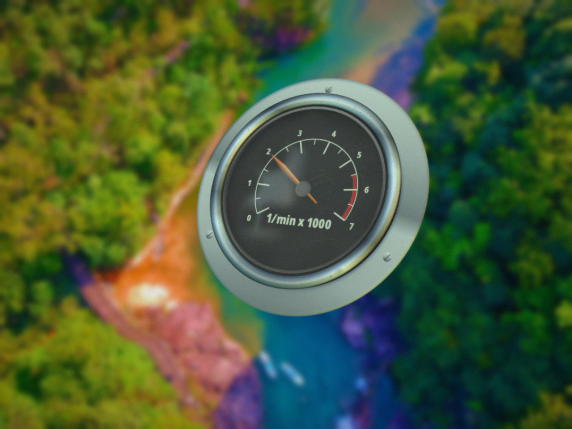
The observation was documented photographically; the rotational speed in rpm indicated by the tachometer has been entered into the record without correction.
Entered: 2000 rpm
